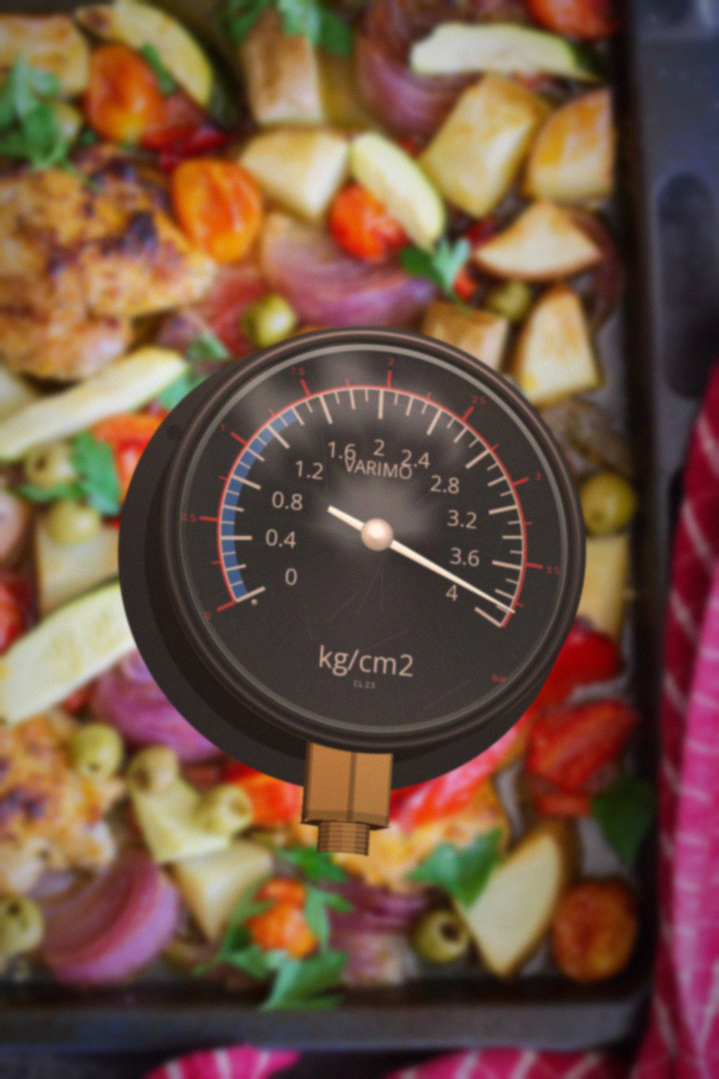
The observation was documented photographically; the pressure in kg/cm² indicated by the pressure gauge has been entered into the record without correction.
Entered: 3.9 kg/cm²
